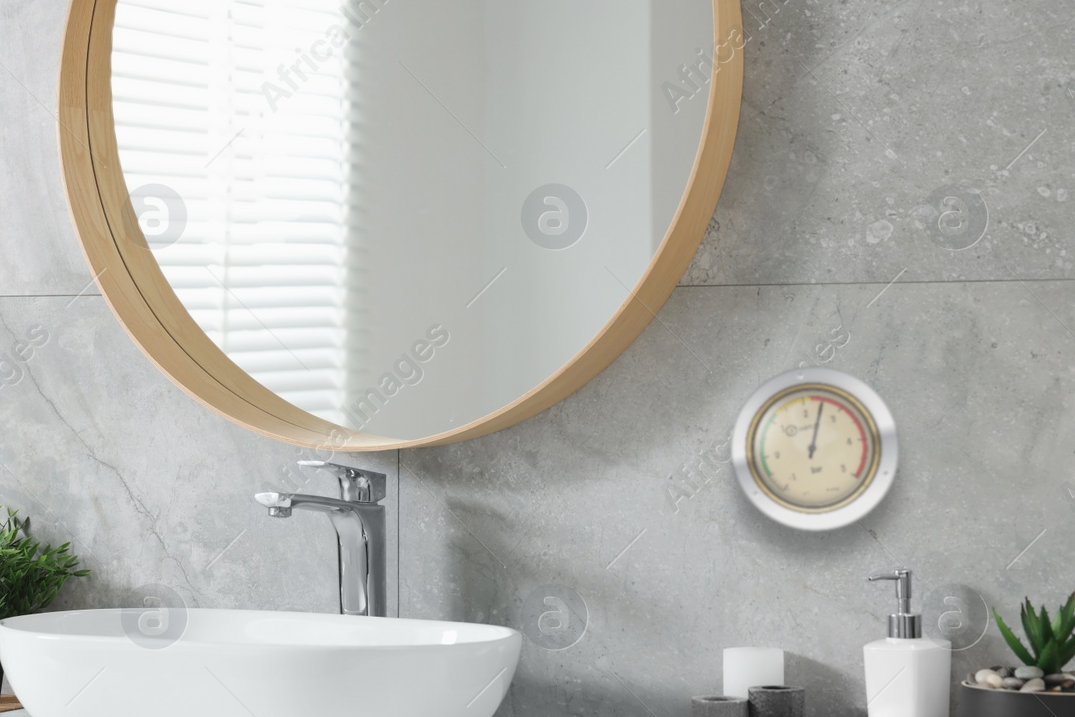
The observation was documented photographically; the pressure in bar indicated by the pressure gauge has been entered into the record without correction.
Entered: 2.5 bar
